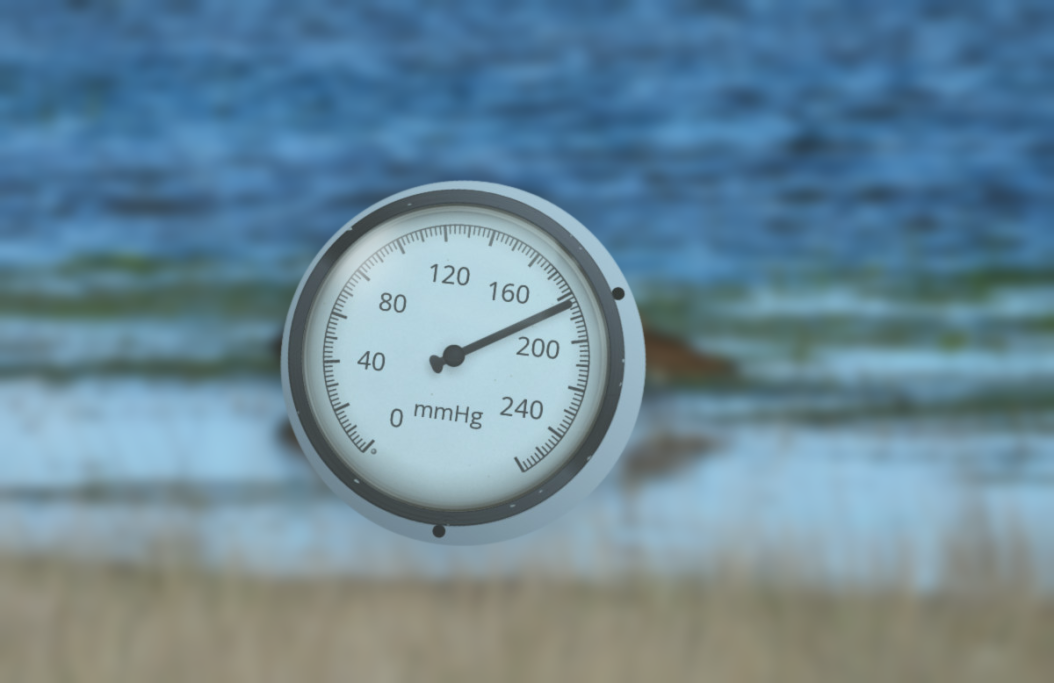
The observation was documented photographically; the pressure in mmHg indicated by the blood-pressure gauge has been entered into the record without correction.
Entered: 184 mmHg
